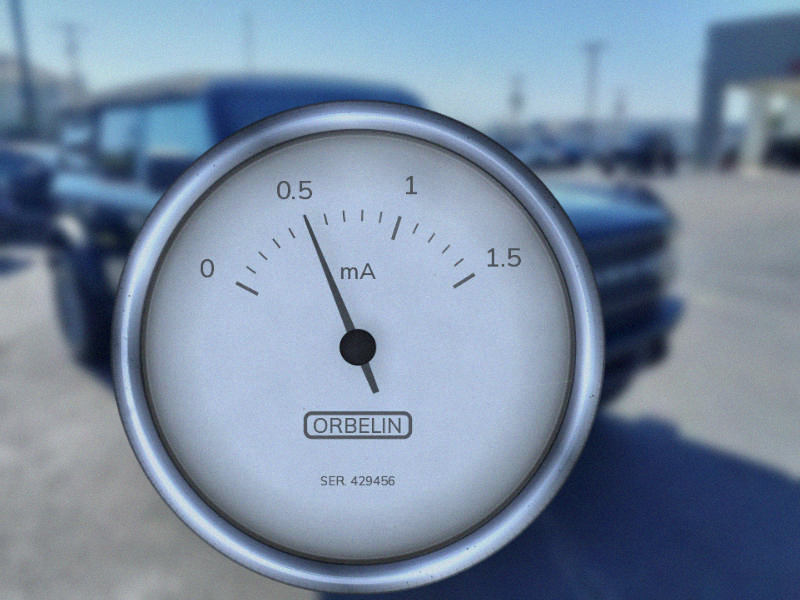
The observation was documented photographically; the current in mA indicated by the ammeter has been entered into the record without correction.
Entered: 0.5 mA
